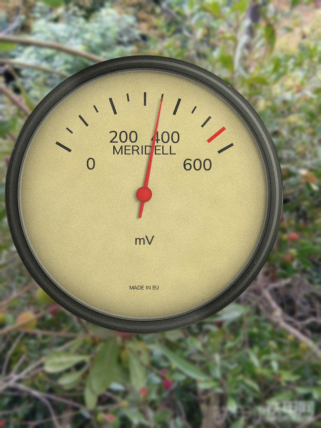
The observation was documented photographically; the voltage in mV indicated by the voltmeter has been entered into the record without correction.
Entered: 350 mV
